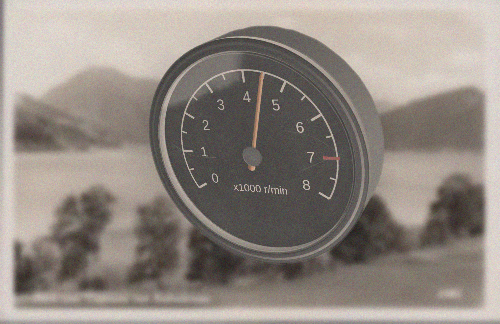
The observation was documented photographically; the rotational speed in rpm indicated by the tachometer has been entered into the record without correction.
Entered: 4500 rpm
